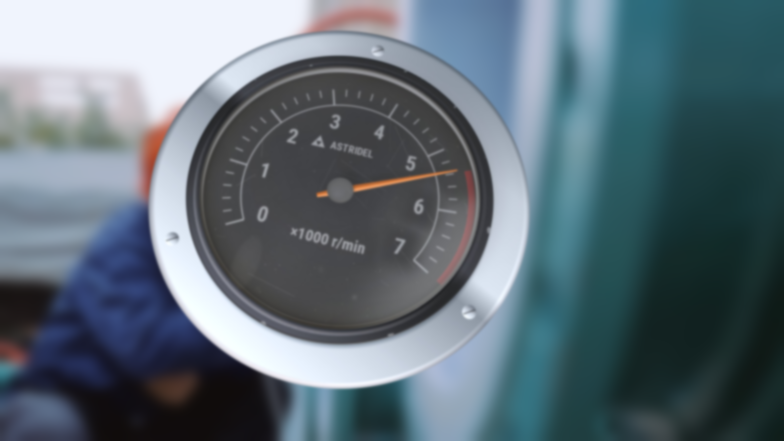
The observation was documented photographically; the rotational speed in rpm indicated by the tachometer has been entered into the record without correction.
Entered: 5400 rpm
